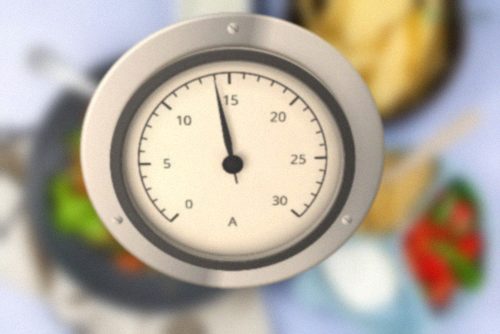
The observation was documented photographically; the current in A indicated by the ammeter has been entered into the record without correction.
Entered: 14 A
